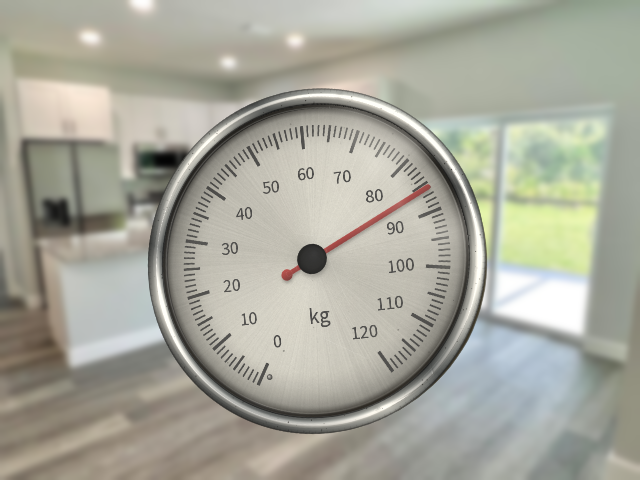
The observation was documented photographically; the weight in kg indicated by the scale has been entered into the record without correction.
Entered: 86 kg
